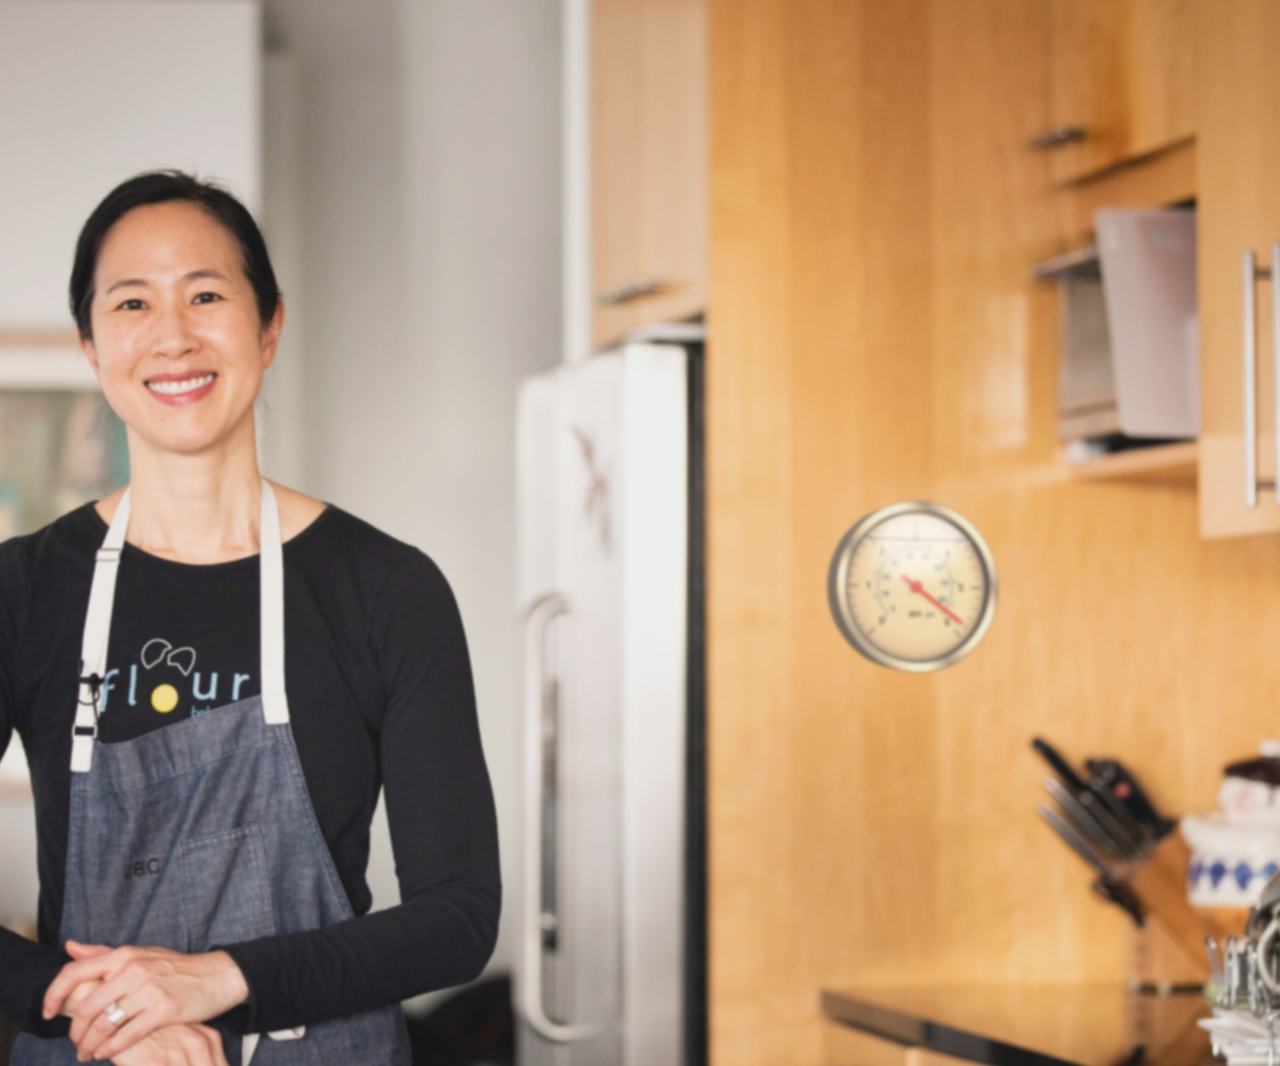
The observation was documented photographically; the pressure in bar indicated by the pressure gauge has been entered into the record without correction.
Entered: 5.8 bar
